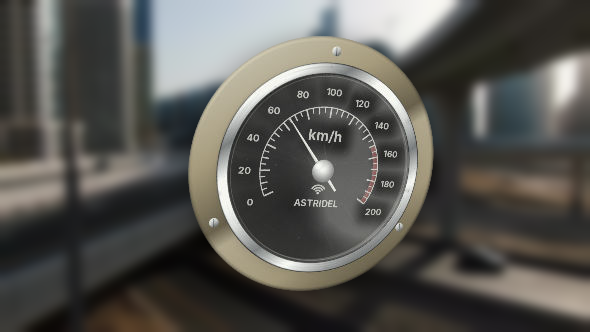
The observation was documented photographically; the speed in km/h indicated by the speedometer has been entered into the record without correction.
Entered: 65 km/h
